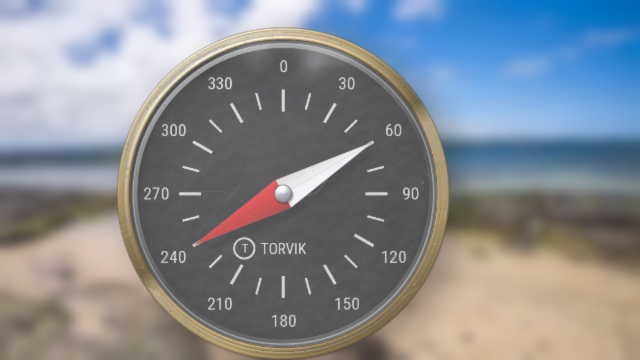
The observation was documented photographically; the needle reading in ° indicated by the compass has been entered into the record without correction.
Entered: 240 °
